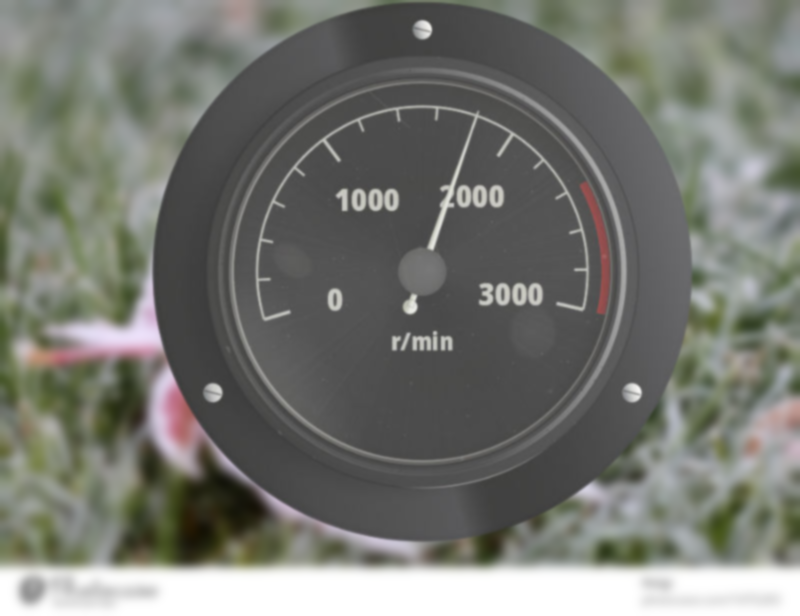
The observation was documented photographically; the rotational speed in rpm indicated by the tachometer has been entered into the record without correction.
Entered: 1800 rpm
